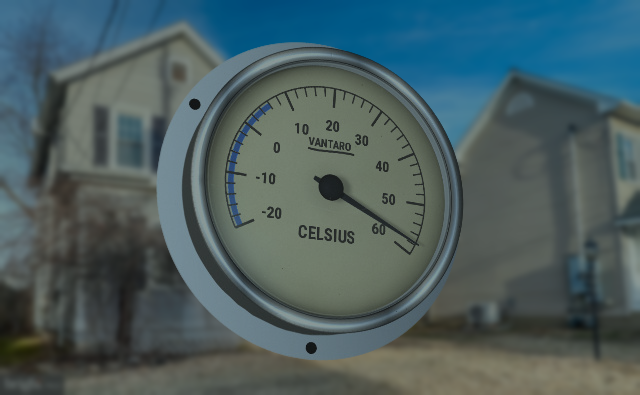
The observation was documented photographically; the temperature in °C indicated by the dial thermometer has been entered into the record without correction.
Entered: 58 °C
